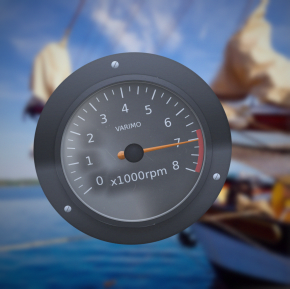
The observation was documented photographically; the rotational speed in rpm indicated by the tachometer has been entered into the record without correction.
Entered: 7000 rpm
